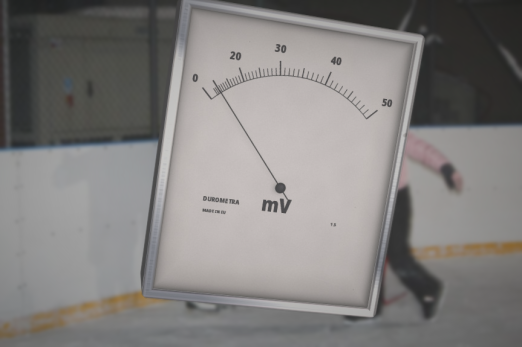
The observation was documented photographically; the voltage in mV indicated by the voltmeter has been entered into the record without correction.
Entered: 10 mV
